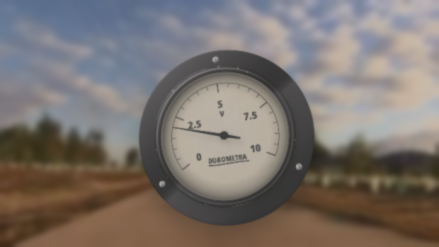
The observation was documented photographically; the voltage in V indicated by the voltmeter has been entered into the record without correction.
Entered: 2 V
